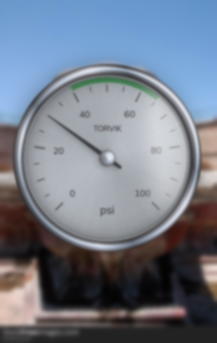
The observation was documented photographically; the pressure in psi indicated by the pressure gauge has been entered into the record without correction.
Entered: 30 psi
